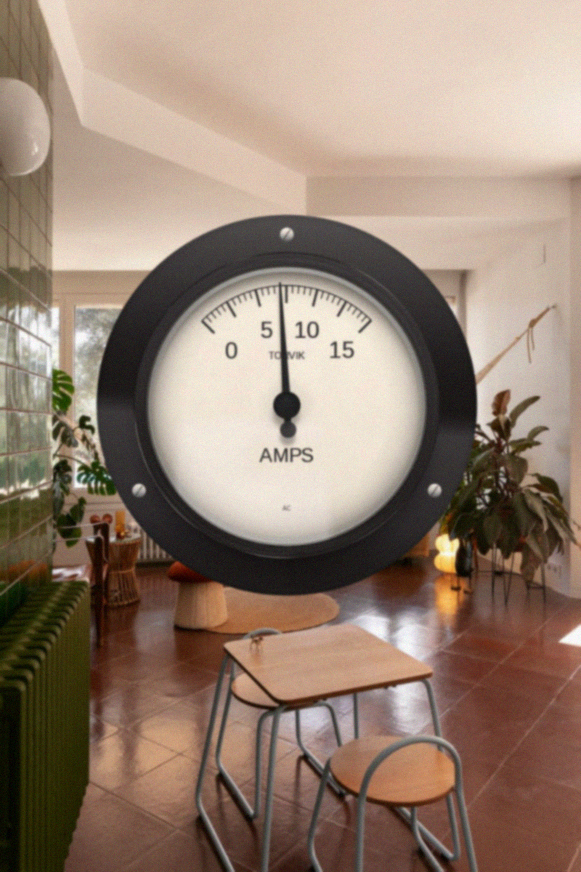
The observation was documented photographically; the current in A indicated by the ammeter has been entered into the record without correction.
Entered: 7 A
